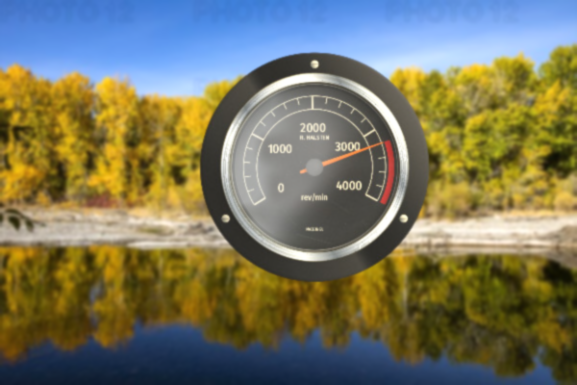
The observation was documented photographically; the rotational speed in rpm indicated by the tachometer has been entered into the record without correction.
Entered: 3200 rpm
